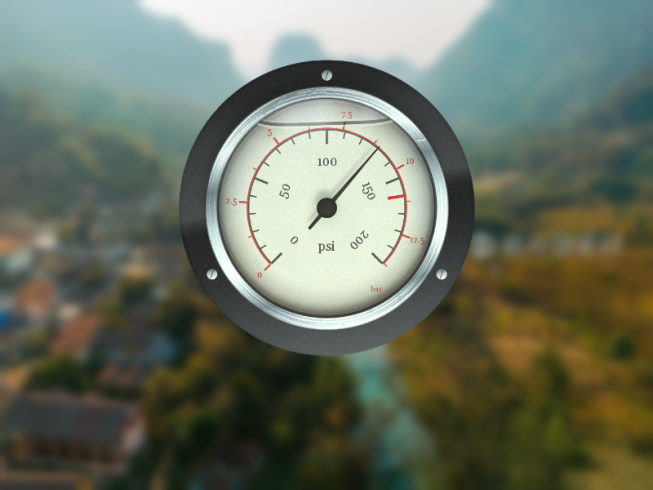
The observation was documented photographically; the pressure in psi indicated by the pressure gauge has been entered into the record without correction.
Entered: 130 psi
